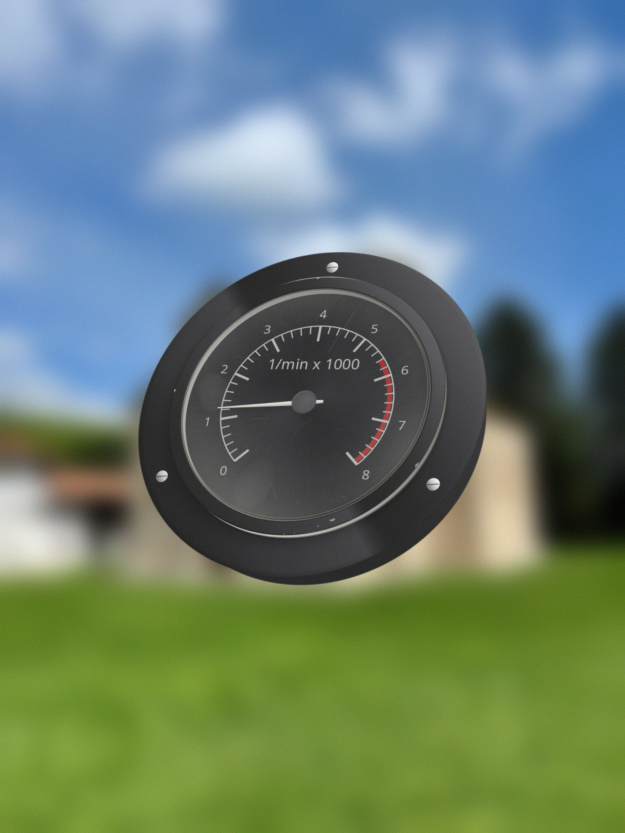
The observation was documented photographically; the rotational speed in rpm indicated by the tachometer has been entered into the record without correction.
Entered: 1200 rpm
